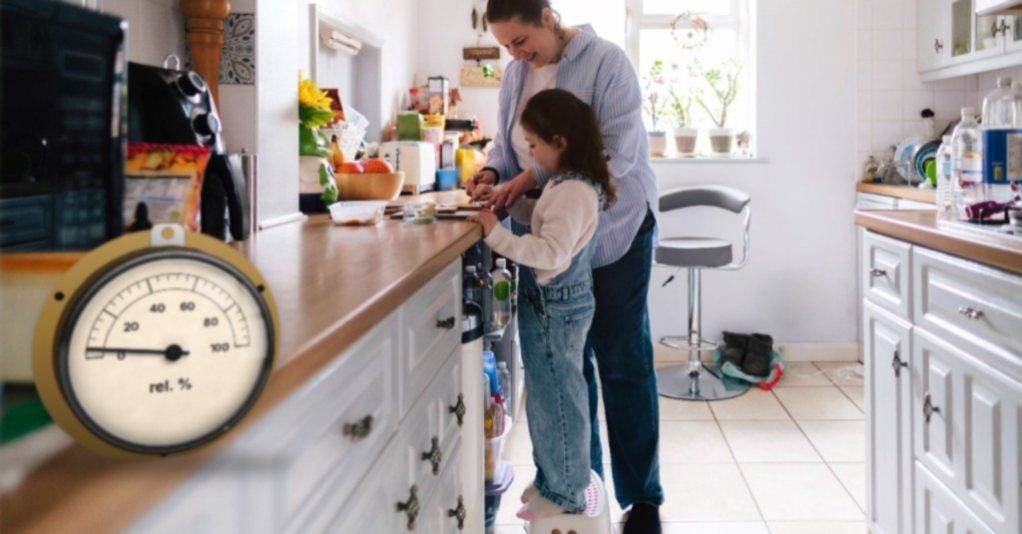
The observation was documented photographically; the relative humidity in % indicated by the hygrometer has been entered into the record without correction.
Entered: 4 %
